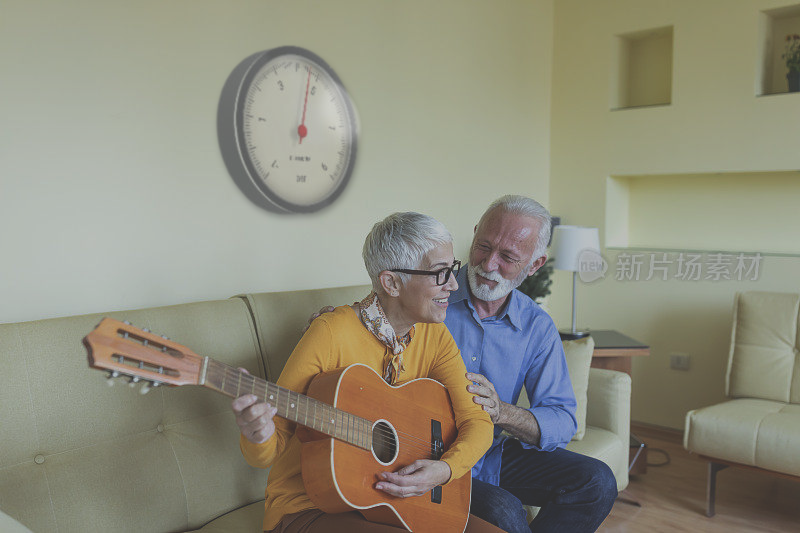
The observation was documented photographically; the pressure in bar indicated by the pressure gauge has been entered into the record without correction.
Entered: 4.5 bar
